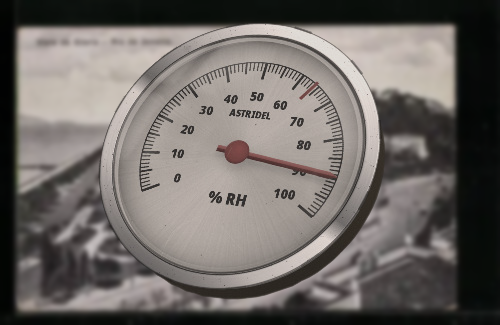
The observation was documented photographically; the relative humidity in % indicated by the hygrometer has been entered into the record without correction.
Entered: 90 %
